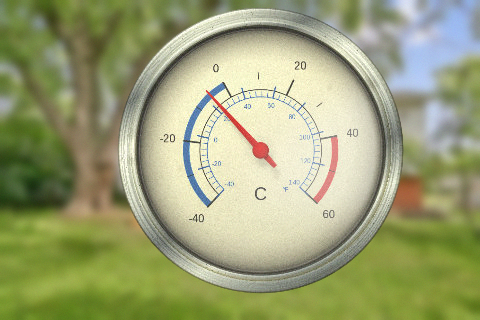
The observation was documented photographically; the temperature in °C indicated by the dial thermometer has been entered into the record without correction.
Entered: -5 °C
